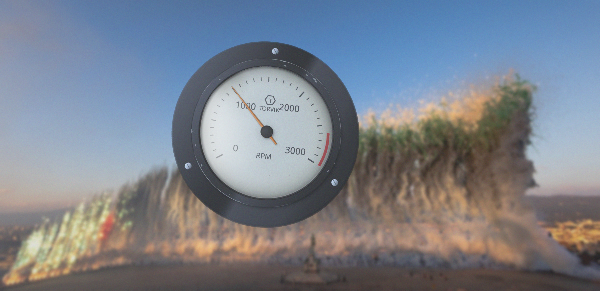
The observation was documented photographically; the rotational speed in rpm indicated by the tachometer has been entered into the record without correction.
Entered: 1000 rpm
